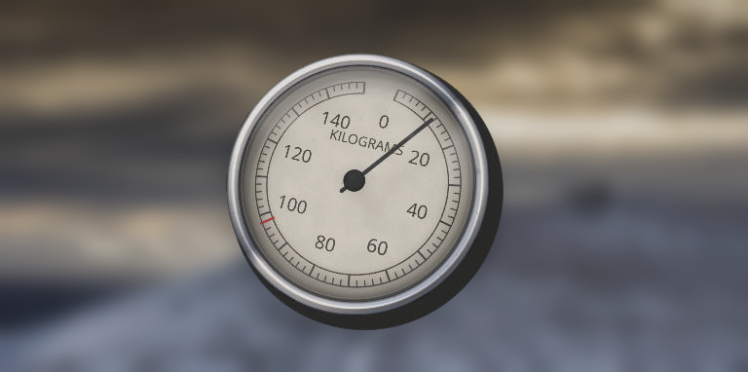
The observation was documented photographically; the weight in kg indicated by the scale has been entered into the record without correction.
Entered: 12 kg
